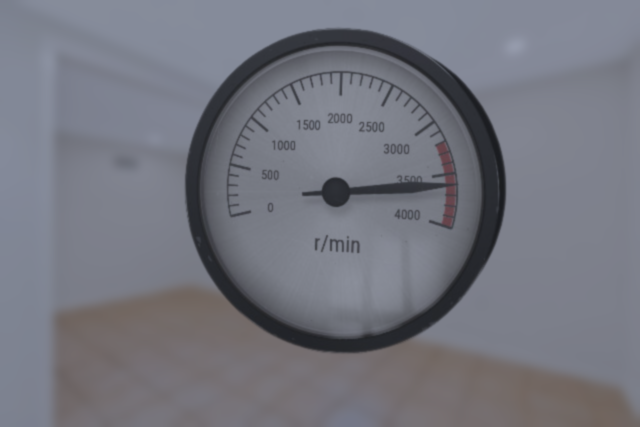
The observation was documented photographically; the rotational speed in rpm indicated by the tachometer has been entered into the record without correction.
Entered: 3600 rpm
